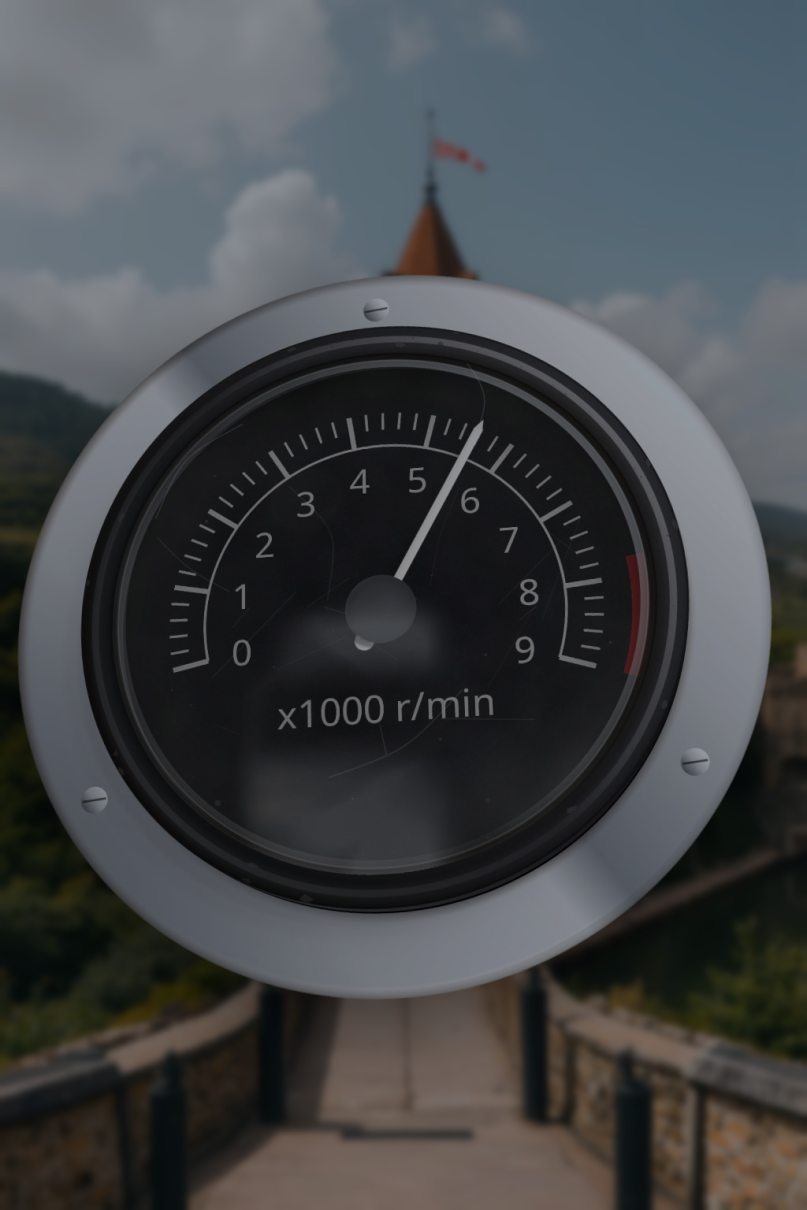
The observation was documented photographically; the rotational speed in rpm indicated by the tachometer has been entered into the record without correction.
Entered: 5600 rpm
